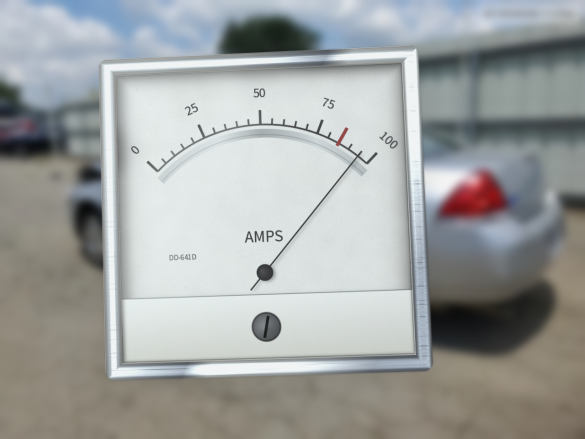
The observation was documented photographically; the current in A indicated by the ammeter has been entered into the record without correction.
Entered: 95 A
